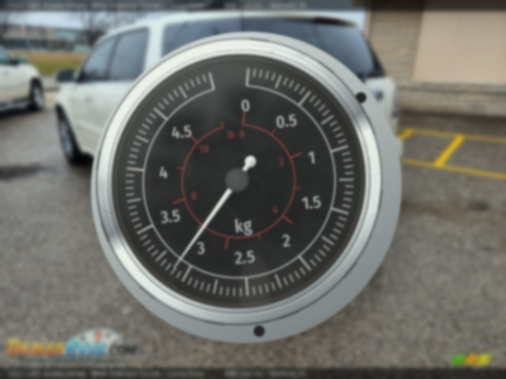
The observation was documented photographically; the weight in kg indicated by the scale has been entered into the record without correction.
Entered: 3.1 kg
